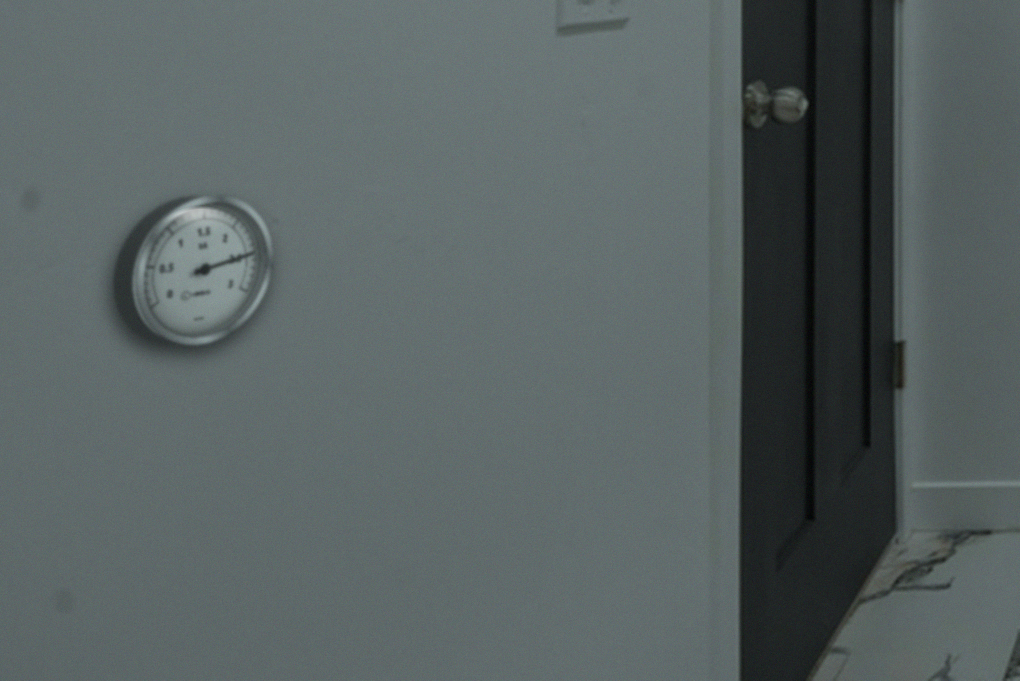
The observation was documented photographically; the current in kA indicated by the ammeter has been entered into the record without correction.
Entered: 2.5 kA
